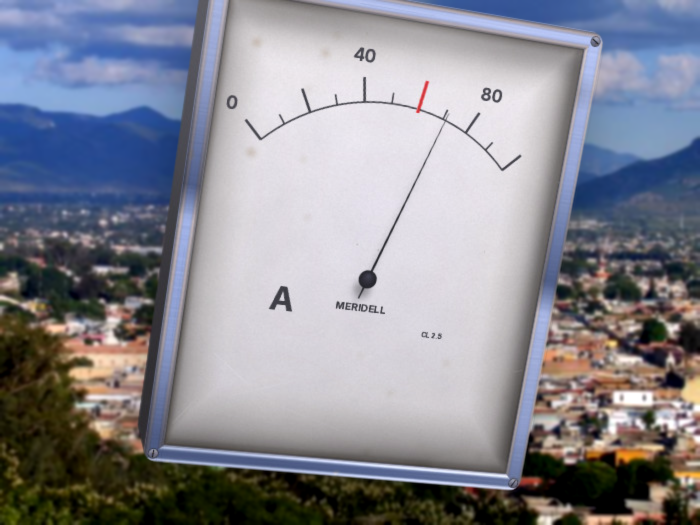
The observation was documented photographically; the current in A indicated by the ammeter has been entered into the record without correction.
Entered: 70 A
